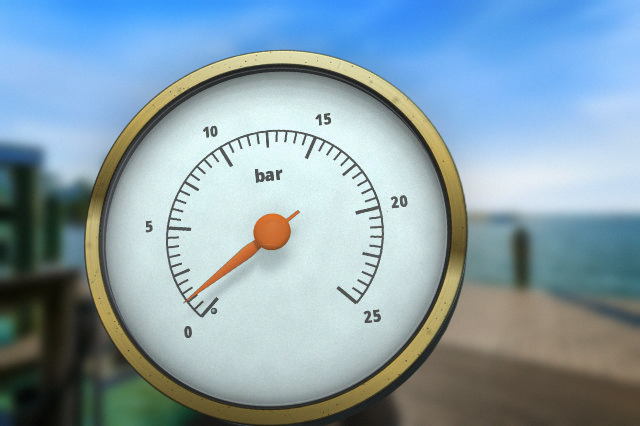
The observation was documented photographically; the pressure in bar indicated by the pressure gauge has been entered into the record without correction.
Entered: 1 bar
